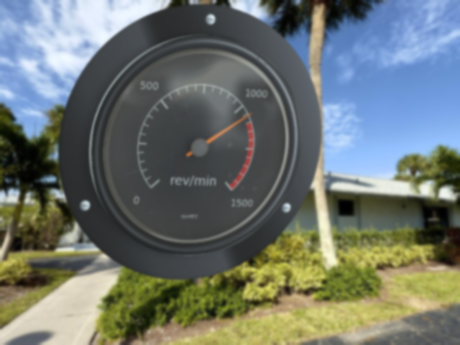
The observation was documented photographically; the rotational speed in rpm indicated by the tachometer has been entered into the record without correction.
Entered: 1050 rpm
